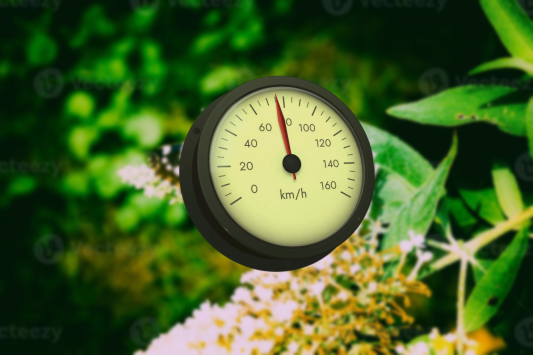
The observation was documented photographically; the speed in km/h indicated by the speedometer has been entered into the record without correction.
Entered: 75 km/h
